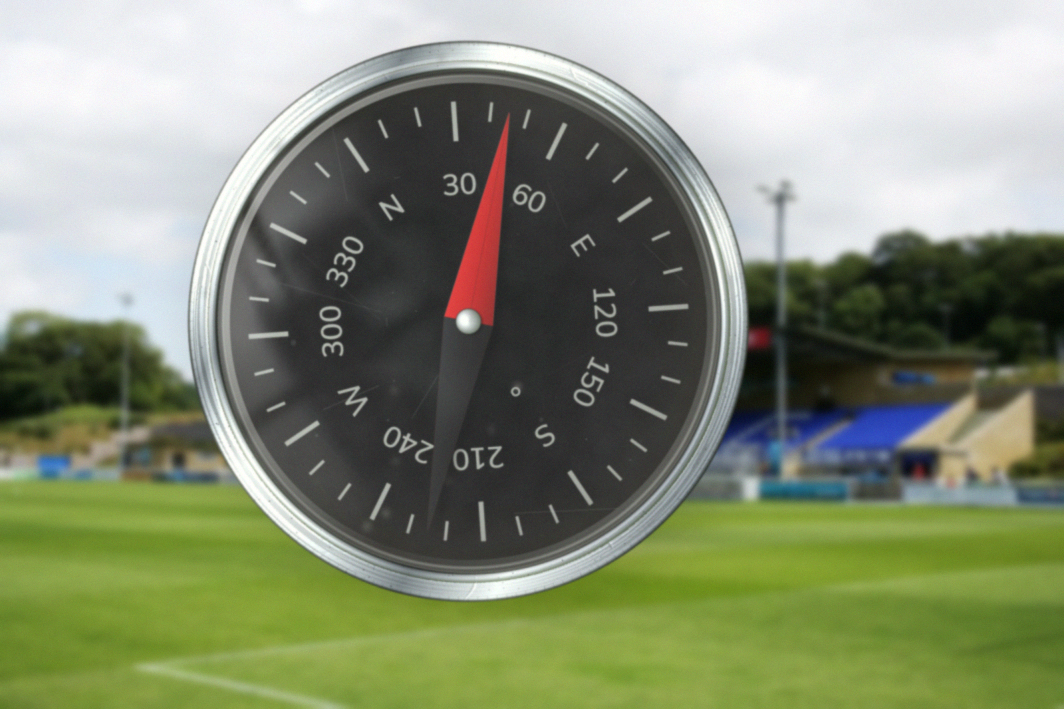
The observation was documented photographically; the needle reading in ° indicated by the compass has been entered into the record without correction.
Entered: 45 °
